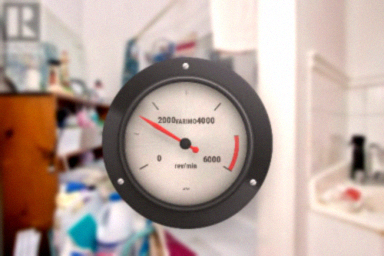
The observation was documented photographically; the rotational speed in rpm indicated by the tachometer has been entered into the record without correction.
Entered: 1500 rpm
